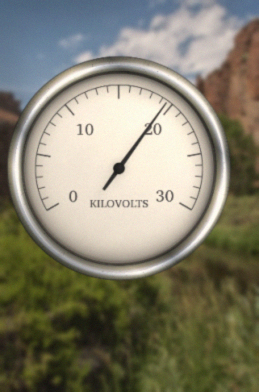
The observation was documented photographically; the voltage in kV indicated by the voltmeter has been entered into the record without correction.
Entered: 19.5 kV
